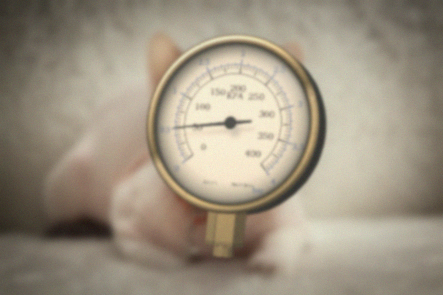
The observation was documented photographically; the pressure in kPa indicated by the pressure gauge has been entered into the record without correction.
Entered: 50 kPa
